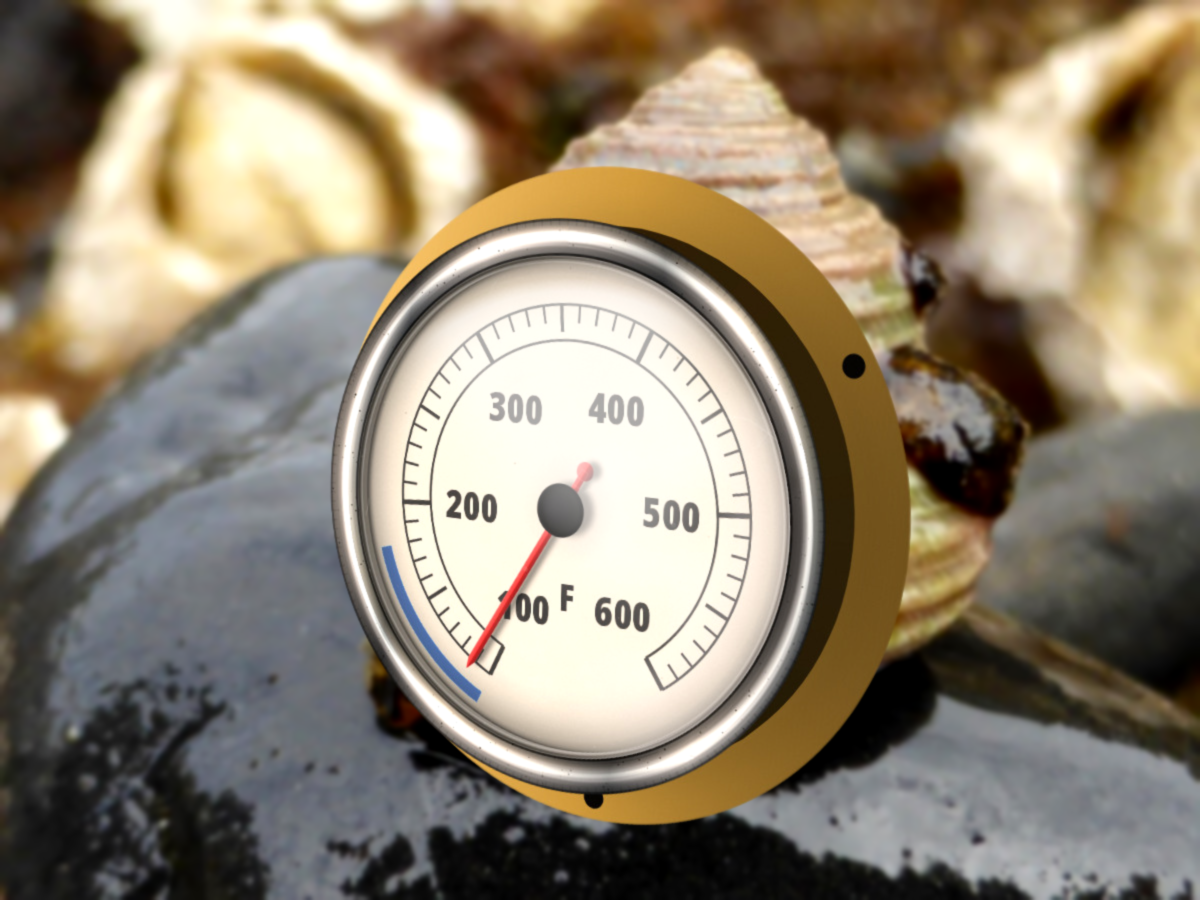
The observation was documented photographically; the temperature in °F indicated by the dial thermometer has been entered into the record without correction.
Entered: 110 °F
